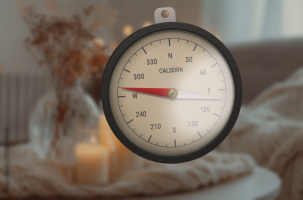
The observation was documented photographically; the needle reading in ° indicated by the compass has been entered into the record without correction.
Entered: 280 °
